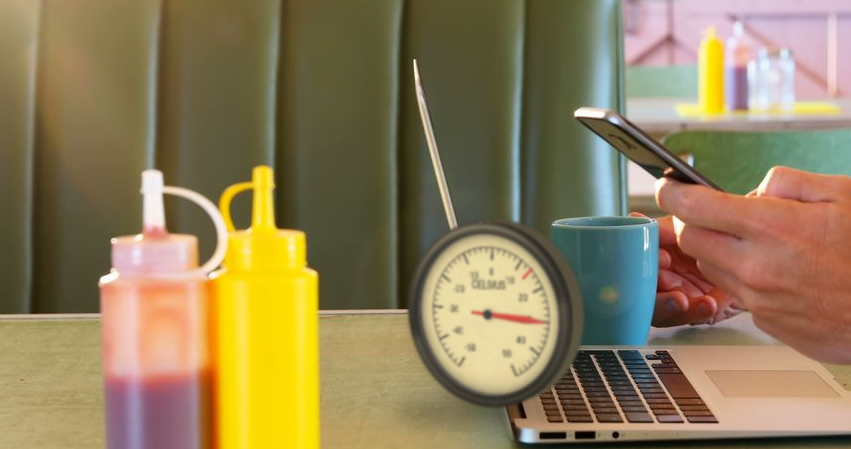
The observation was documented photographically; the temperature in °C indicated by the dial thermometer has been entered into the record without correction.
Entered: 30 °C
